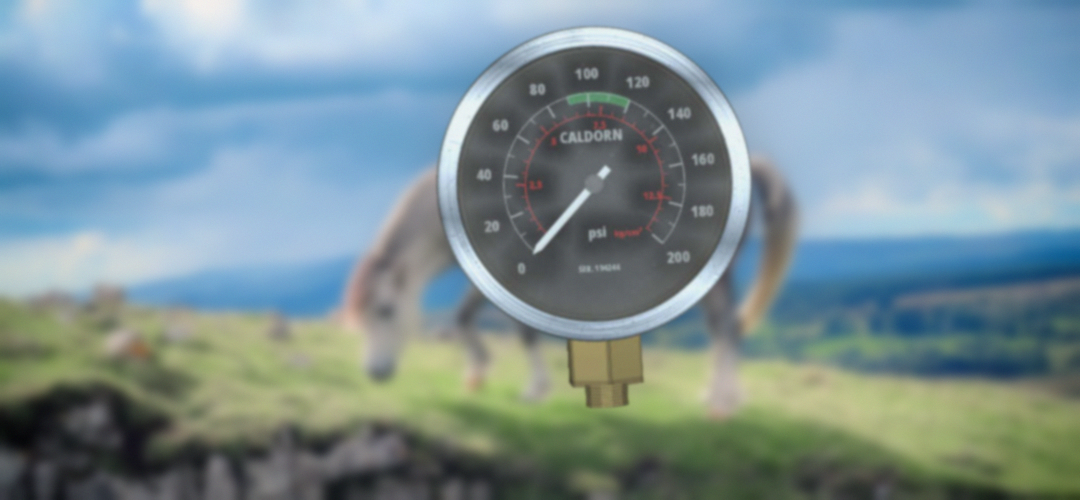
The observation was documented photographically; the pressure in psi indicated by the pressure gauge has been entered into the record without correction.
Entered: 0 psi
